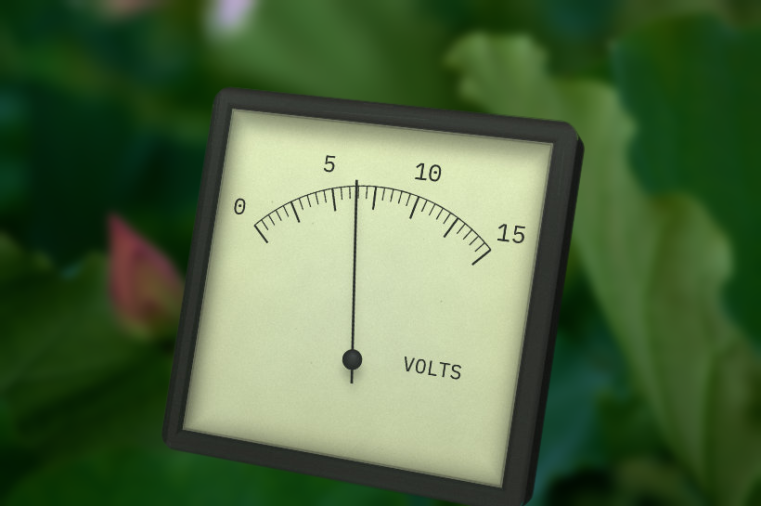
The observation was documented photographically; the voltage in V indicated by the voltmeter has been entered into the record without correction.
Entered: 6.5 V
